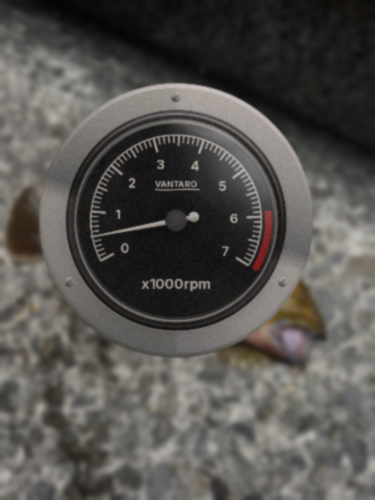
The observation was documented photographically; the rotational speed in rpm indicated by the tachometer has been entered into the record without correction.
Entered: 500 rpm
